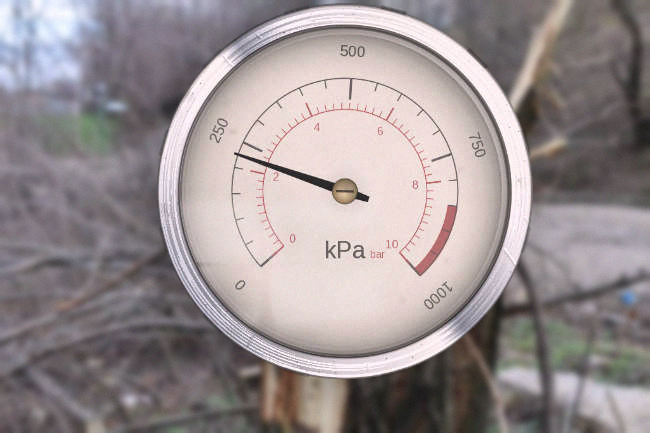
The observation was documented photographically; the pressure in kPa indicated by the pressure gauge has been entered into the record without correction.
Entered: 225 kPa
